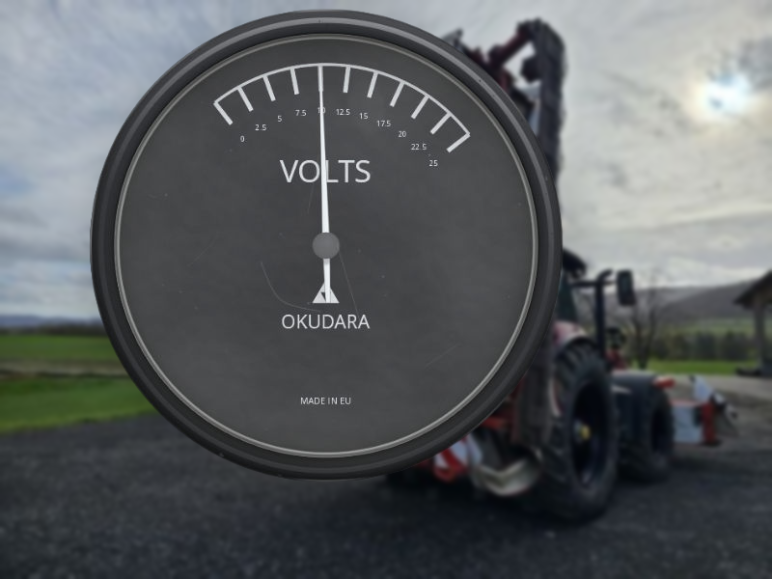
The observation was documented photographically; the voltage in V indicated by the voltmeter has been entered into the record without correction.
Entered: 10 V
